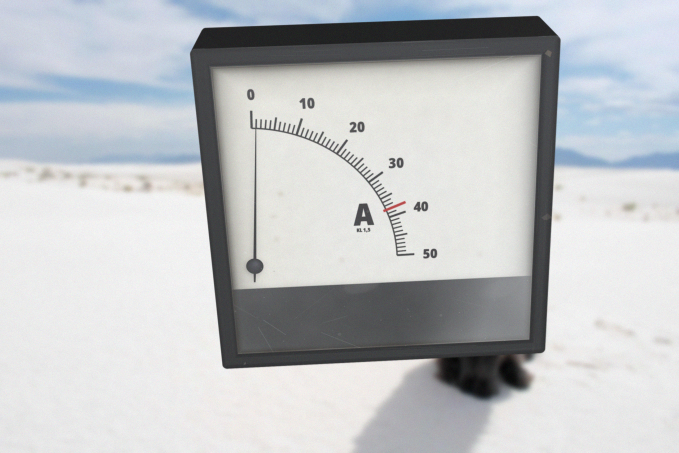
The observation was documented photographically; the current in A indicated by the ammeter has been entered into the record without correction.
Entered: 1 A
